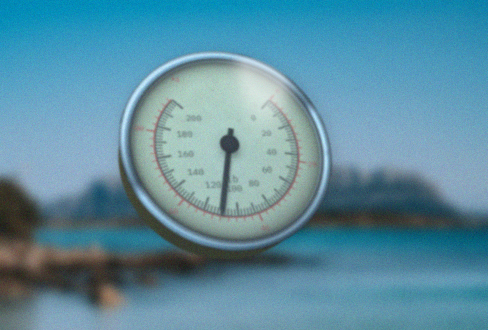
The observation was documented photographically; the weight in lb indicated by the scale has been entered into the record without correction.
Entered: 110 lb
